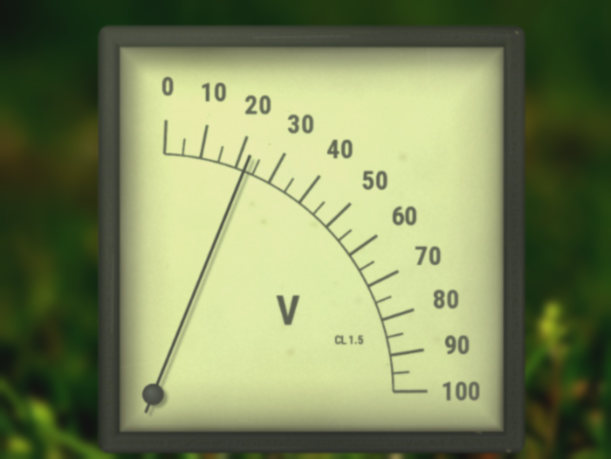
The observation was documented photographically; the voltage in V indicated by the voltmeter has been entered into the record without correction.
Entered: 22.5 V
